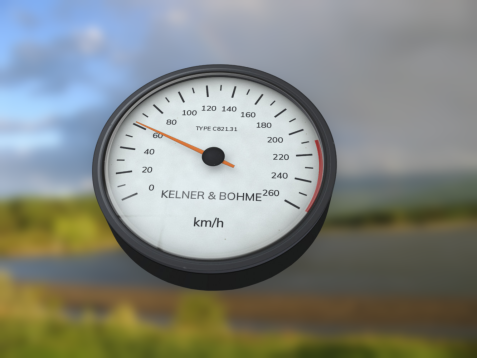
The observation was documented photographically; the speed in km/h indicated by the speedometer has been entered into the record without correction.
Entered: 60 km/h
